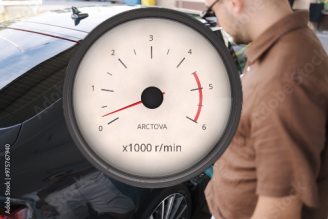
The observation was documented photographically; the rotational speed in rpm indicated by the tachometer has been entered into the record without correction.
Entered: 250 rpm
